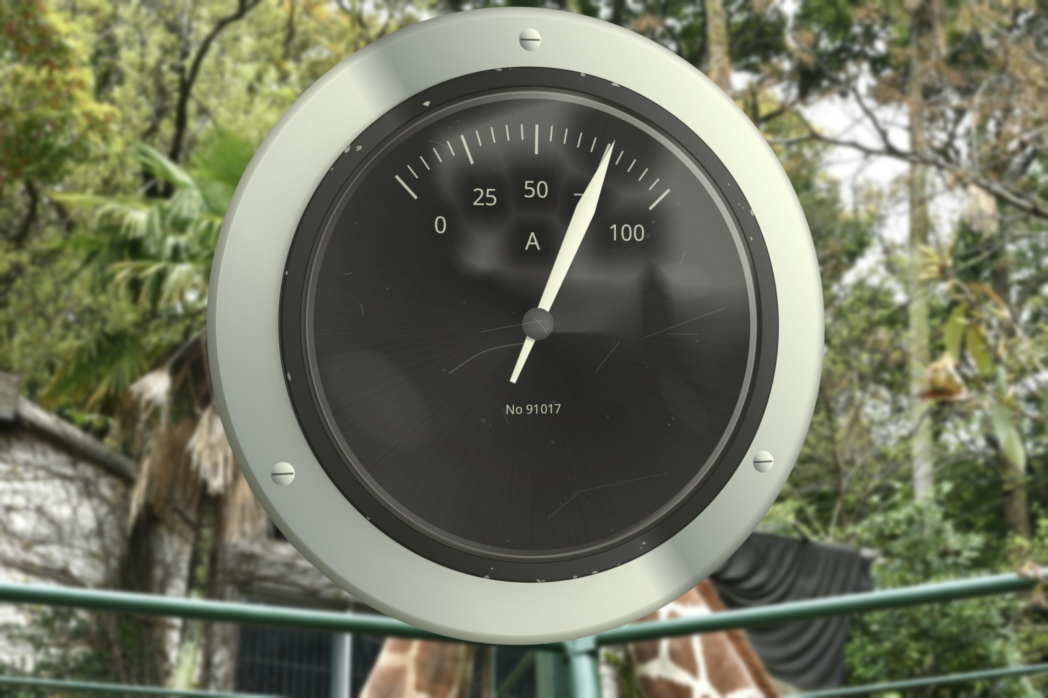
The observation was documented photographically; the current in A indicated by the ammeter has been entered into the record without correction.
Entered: 75 A
